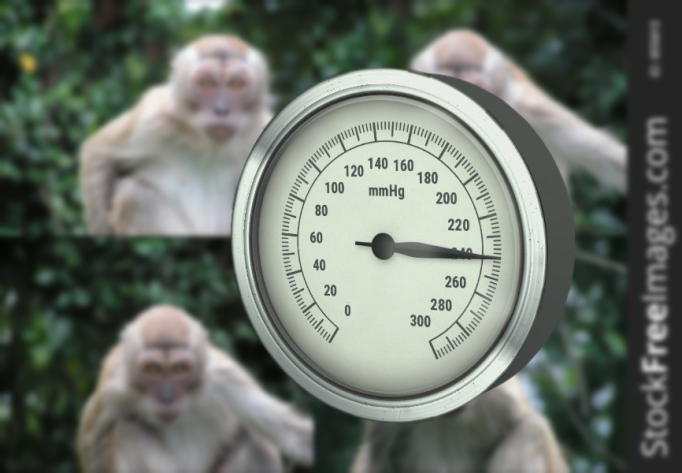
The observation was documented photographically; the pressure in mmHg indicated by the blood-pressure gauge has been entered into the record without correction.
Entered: 240 mmHg
